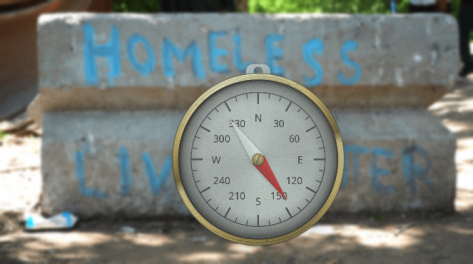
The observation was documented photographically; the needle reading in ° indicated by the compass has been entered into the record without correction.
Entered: 145 °
